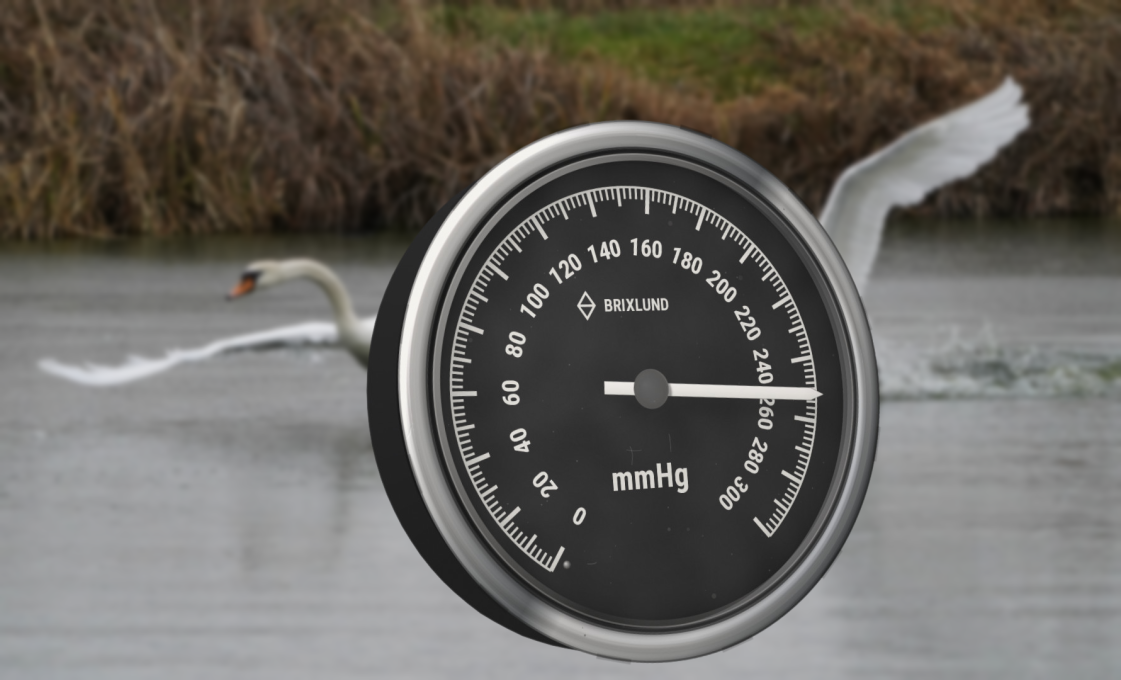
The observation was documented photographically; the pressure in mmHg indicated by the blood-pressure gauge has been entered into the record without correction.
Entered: 252 mmHg
